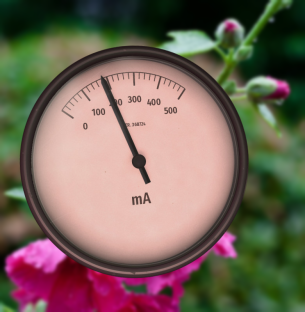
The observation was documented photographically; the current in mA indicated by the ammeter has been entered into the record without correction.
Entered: 180 mA
